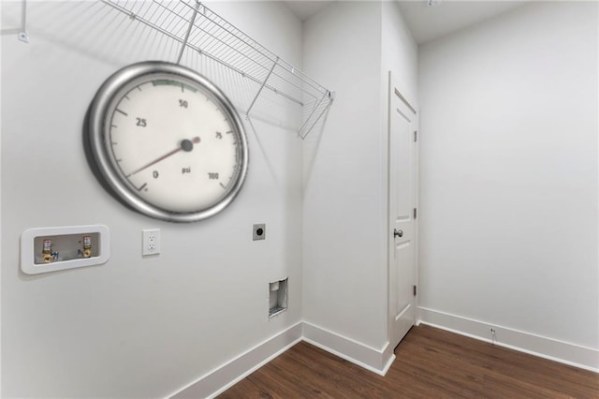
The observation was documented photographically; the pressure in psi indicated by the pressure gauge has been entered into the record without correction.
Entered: 5 psi
